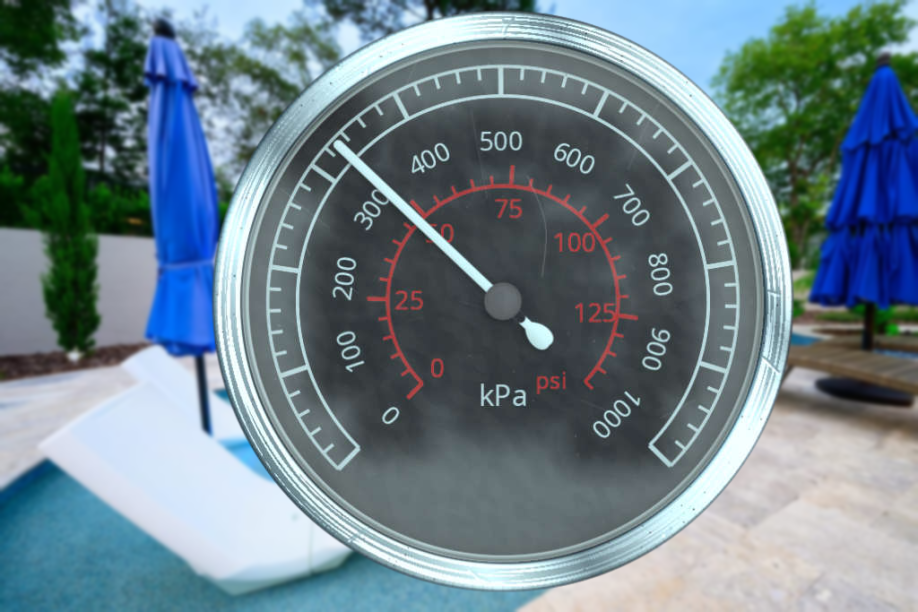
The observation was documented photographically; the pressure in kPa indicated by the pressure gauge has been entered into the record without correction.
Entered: 330 kPa
